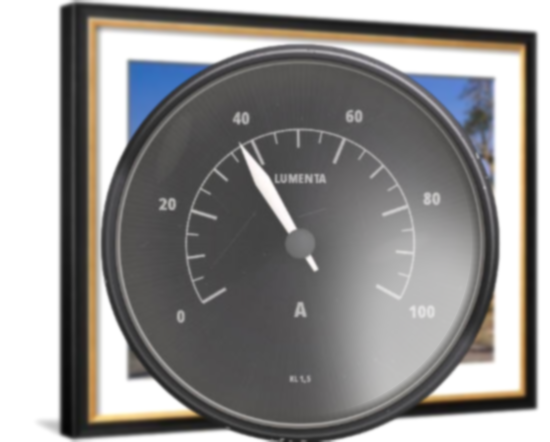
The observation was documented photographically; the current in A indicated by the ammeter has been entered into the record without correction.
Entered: 37.5 A
